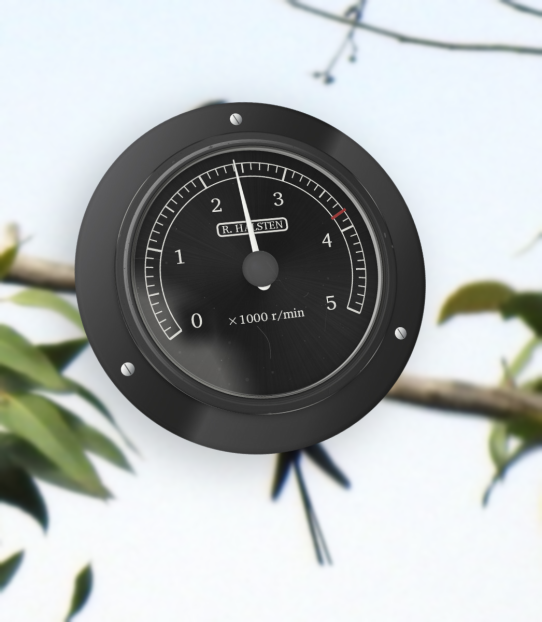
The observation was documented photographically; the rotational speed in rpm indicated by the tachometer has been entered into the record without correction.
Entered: 2400 rpm
